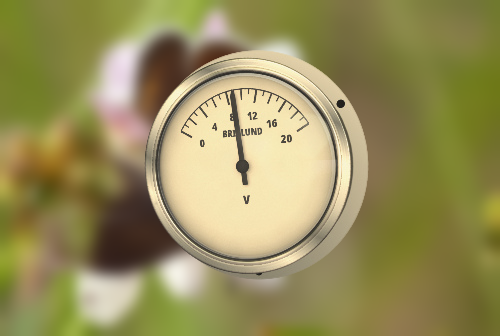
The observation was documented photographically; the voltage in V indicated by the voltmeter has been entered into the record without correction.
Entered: 9 V
